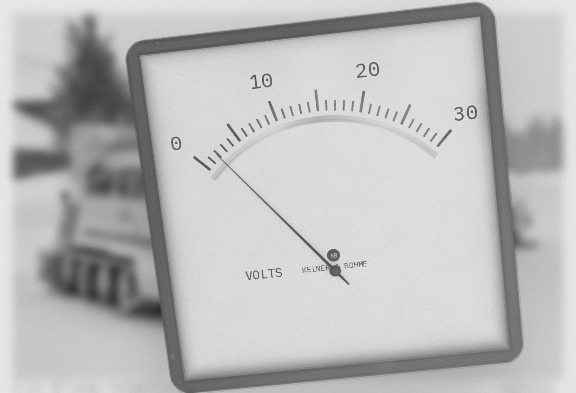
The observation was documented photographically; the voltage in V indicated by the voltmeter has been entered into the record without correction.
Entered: 2 V
